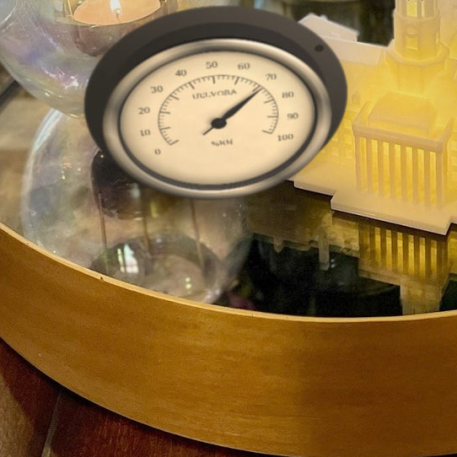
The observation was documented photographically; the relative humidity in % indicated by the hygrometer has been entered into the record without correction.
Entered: 70 %
